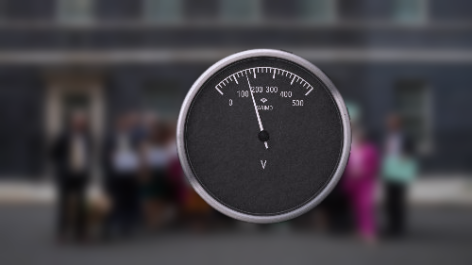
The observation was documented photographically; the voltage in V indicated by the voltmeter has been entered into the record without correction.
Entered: 160 V
